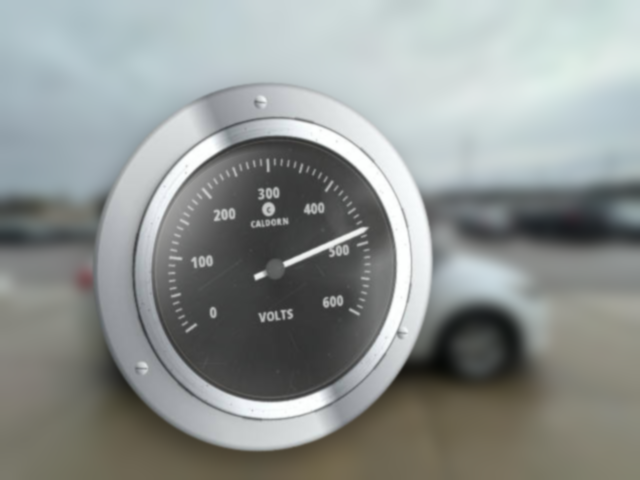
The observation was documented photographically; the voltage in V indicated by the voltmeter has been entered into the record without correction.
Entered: 480 V
